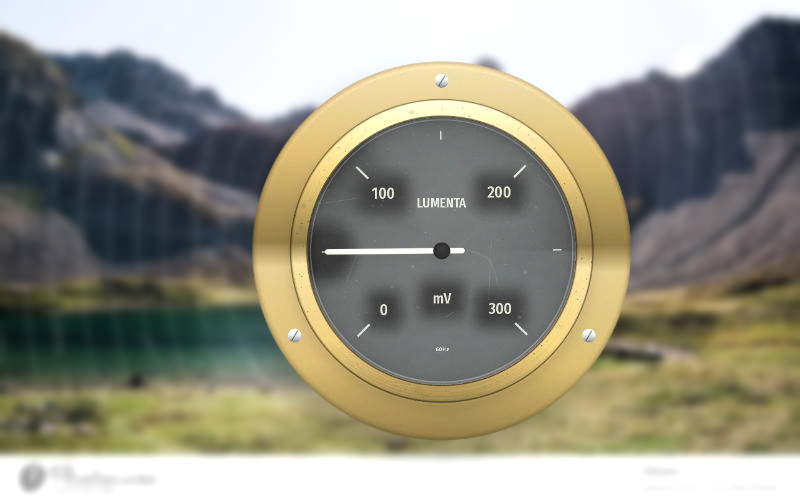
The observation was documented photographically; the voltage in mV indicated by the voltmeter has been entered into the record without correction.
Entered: 50 mV
